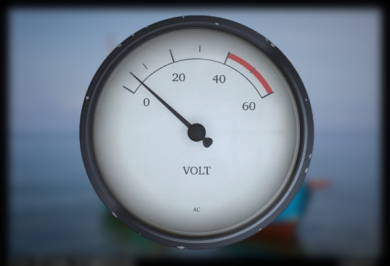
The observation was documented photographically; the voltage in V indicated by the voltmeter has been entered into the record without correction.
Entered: 5 V
